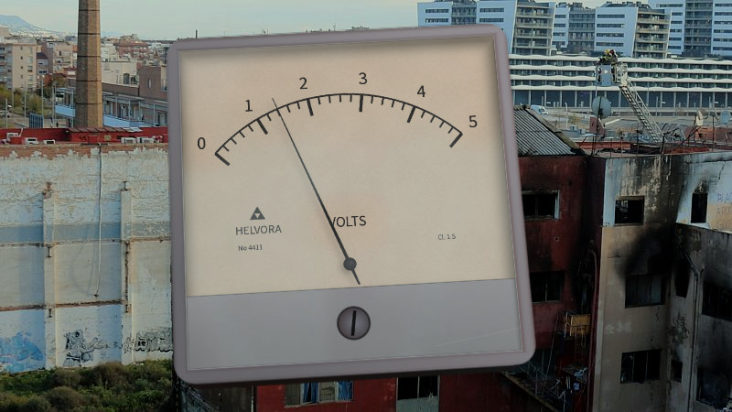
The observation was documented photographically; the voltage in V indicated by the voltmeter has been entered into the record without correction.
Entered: 1.4 V
